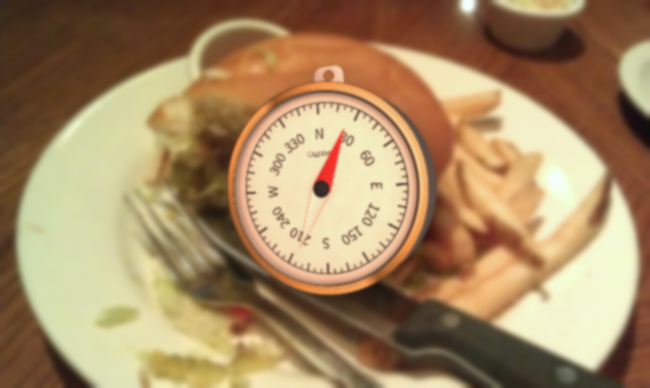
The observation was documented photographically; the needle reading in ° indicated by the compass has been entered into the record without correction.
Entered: 25 °
